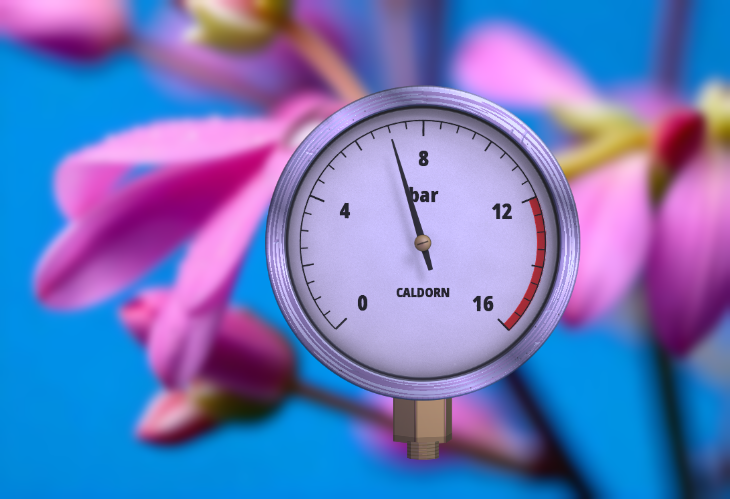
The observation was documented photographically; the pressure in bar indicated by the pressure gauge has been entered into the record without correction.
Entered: 7 bar
